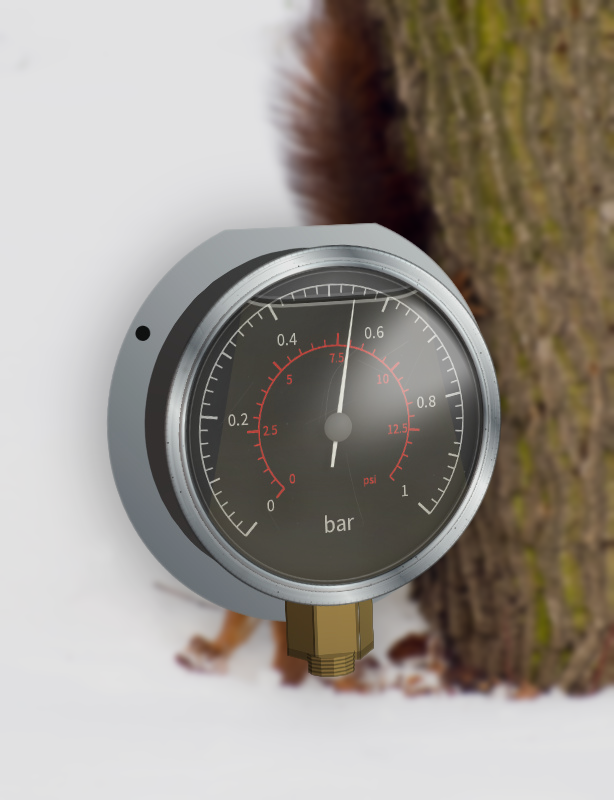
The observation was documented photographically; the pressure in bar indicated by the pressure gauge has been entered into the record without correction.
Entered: 0.54 bar
